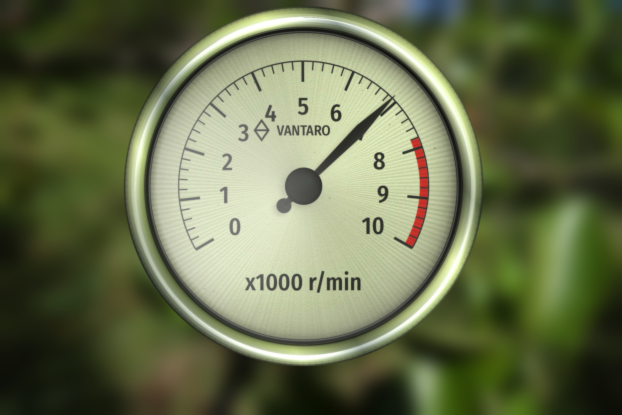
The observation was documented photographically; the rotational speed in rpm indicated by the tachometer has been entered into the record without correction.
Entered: 6900 rpm
